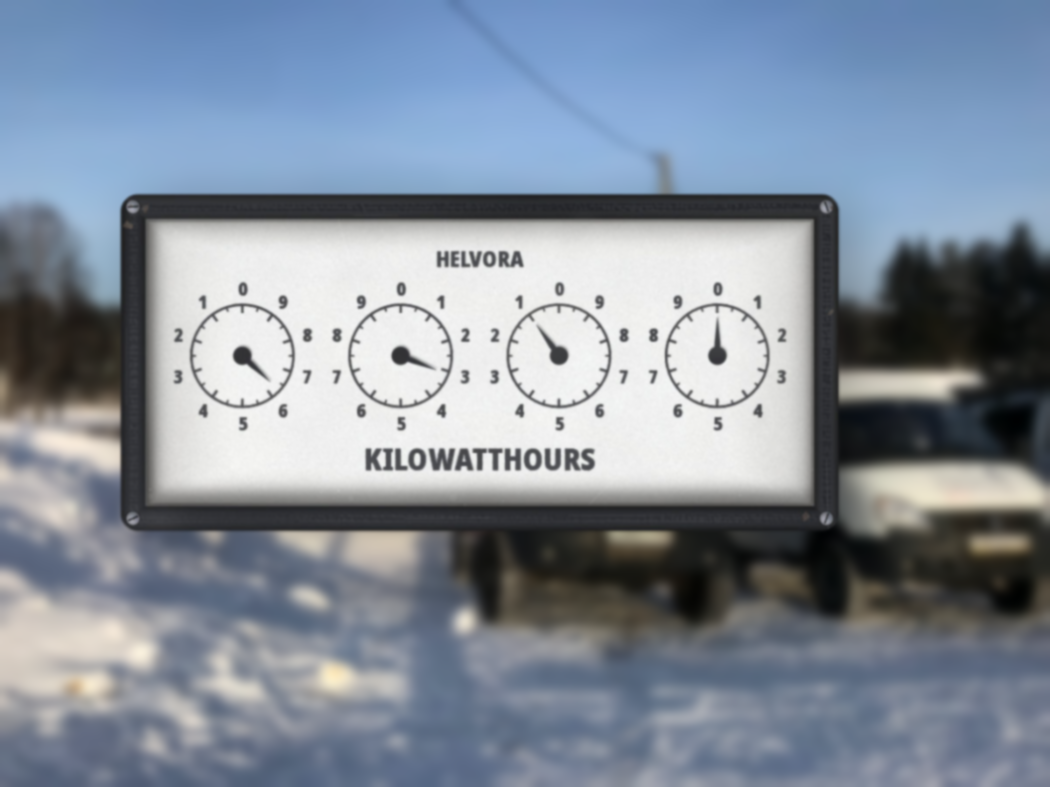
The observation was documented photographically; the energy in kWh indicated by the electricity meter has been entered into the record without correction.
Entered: 6310 kWh
